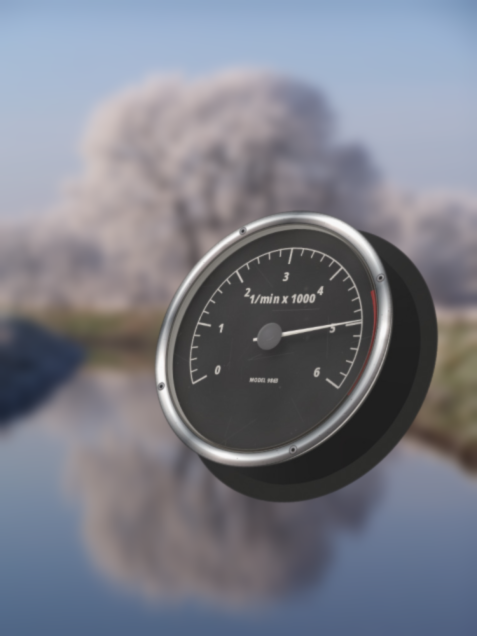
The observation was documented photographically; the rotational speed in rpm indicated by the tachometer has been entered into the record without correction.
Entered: 5000 rpm
